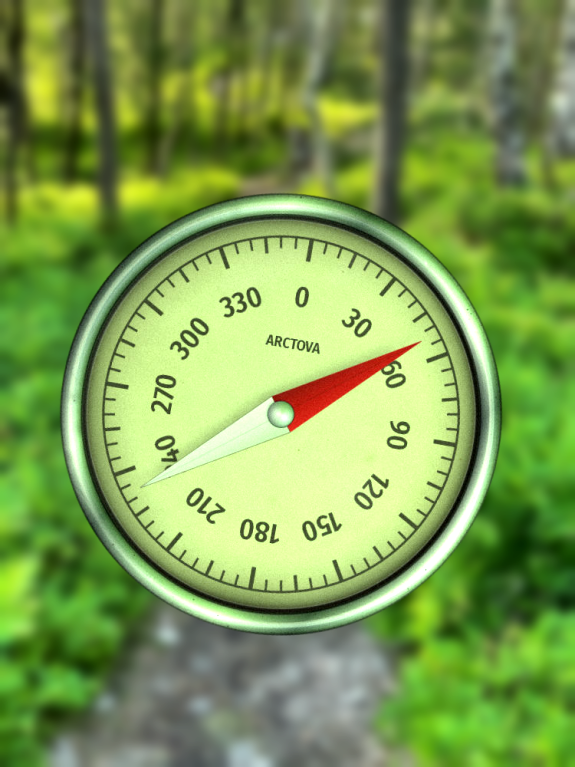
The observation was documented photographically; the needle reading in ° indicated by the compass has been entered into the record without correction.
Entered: 52.5 °
